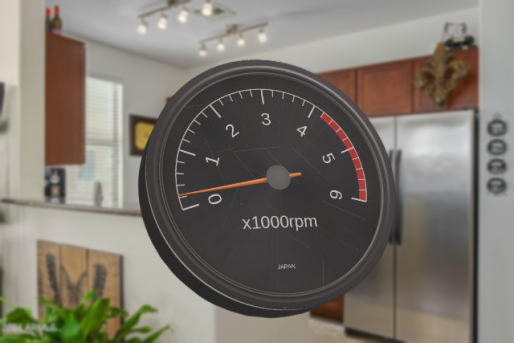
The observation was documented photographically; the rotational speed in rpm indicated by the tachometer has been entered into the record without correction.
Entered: 200 rpm
